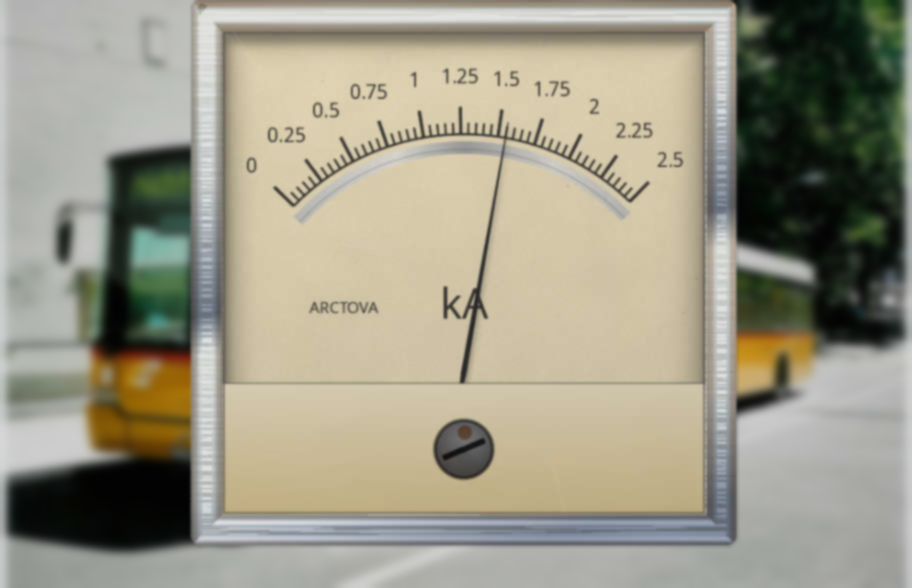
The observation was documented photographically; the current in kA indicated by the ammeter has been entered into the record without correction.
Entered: 1.55 kA
